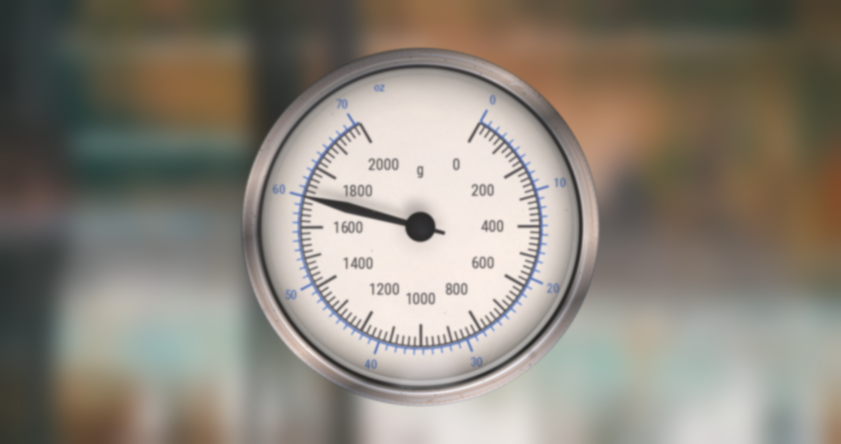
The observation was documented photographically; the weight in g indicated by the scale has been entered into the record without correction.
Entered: 1700 g
